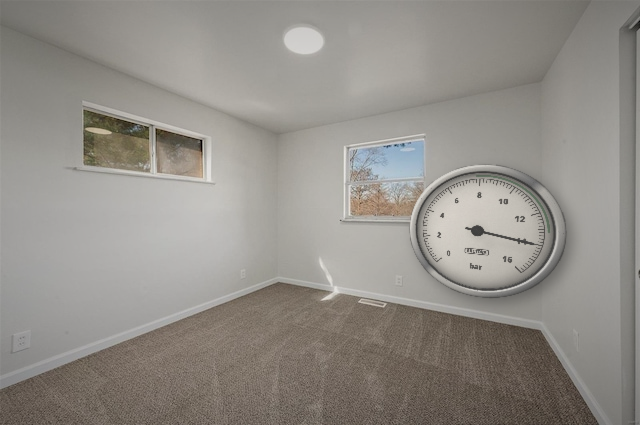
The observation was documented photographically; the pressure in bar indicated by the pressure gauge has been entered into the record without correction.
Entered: 14 bar
